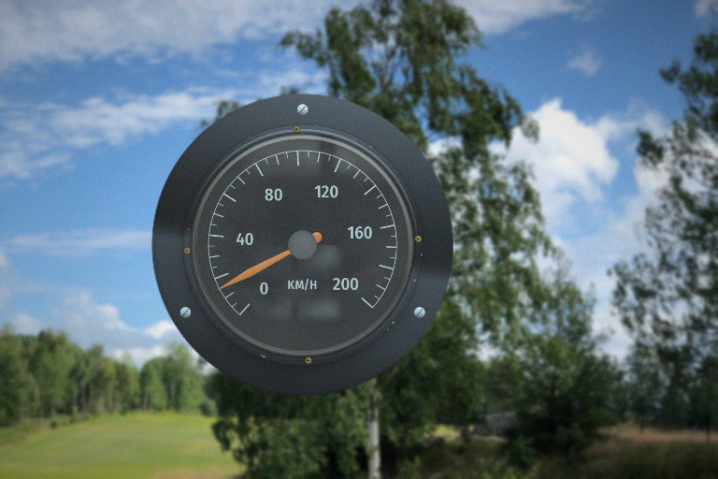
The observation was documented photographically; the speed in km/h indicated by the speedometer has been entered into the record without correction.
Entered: 15 km/h
